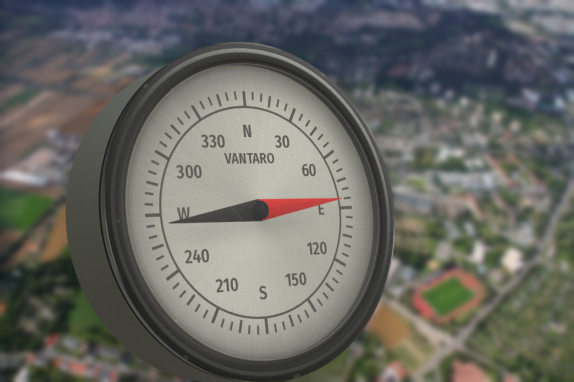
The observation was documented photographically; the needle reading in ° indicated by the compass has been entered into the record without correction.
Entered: 85 °
